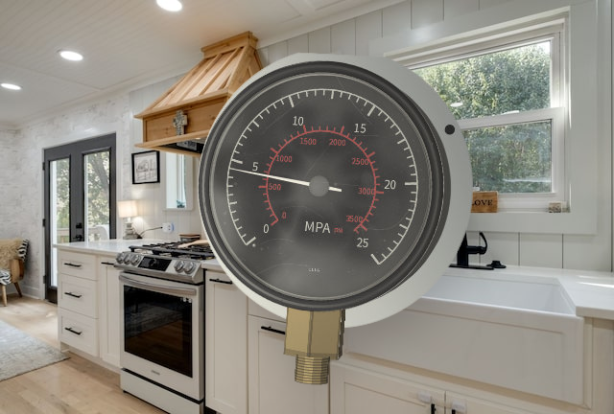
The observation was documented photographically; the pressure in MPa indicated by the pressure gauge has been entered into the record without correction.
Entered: 4.5 MPa
